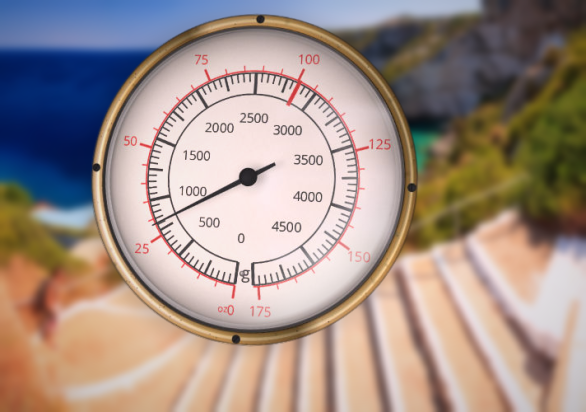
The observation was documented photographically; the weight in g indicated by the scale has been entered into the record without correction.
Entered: 800 g
